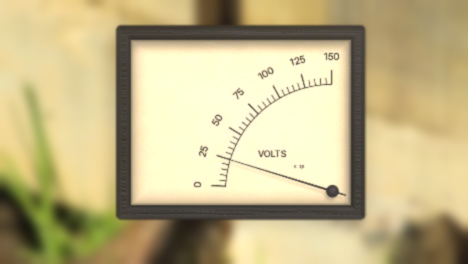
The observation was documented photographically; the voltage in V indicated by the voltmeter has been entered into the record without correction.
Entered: 25 V
